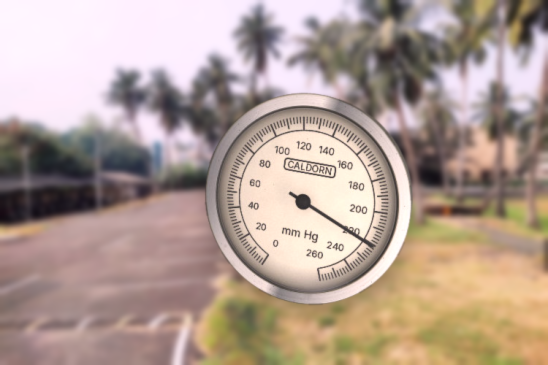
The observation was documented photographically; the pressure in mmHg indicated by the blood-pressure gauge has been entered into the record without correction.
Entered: 220 mmHg
